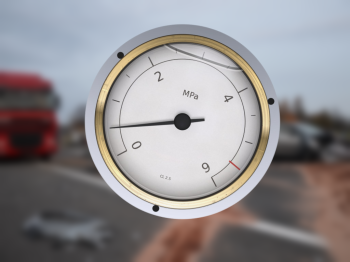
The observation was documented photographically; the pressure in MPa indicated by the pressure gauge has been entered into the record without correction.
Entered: 0.5 MPa
